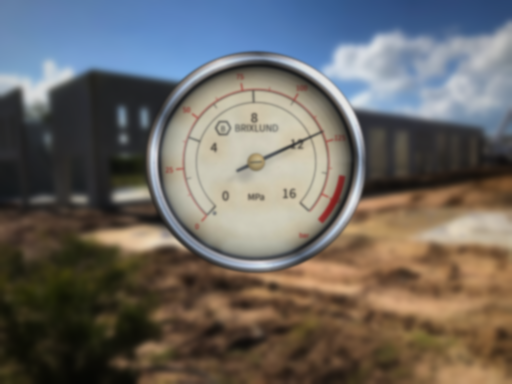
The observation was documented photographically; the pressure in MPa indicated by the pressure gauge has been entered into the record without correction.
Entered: 12 MPa
